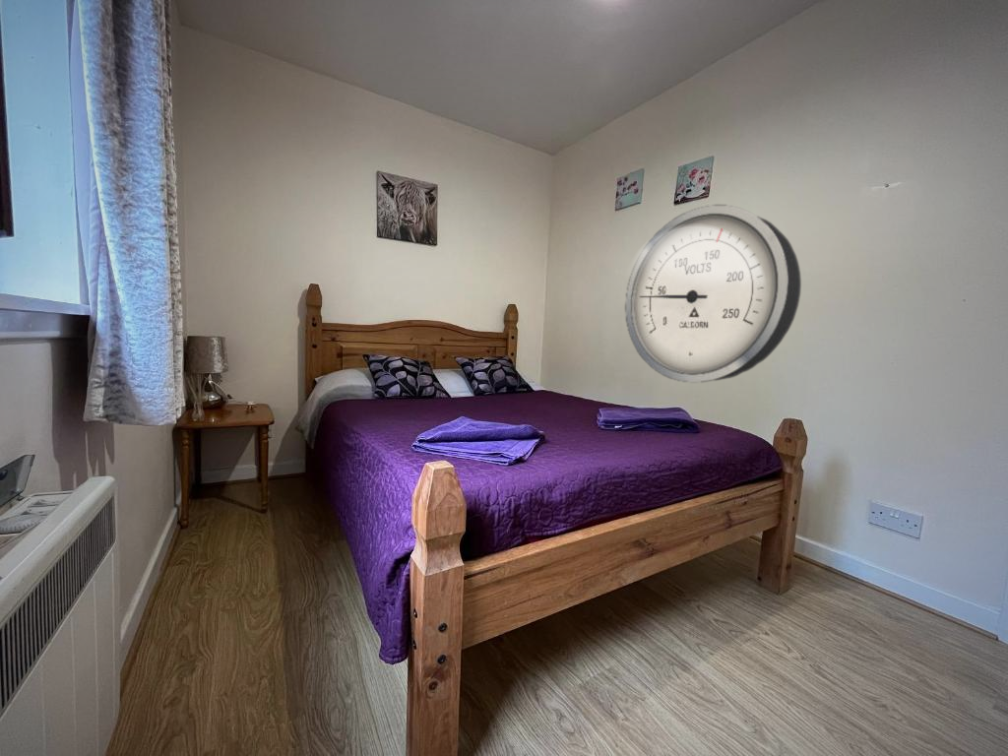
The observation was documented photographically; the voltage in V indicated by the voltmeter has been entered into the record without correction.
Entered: 40 V
